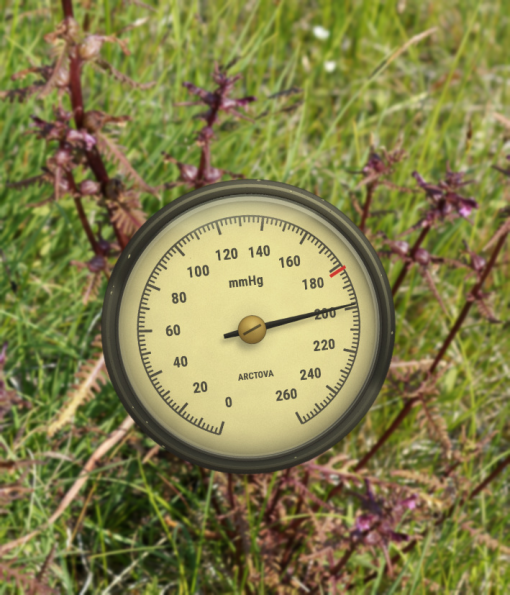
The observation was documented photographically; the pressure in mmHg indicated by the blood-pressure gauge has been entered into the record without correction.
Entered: 198 mmHg
